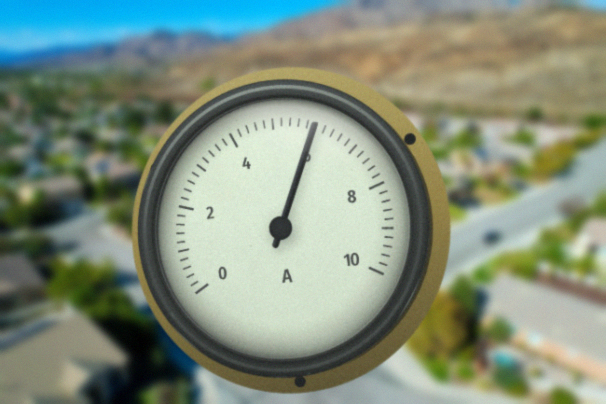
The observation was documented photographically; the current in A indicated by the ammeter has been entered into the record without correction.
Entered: 6 A
